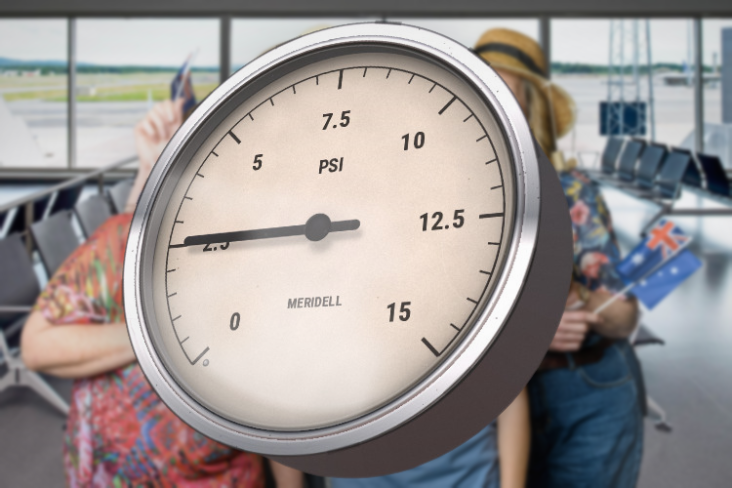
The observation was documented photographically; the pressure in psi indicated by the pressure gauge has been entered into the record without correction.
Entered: 2.5 psi
